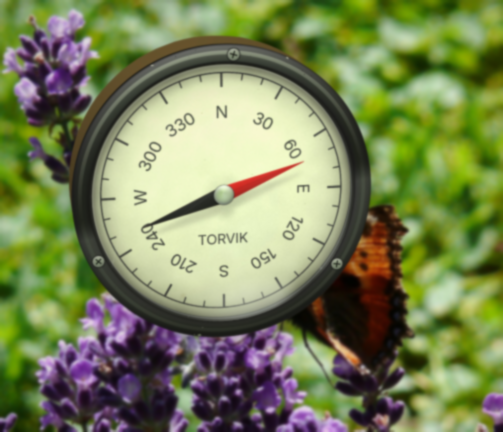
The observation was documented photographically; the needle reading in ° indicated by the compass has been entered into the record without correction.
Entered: 70 °
